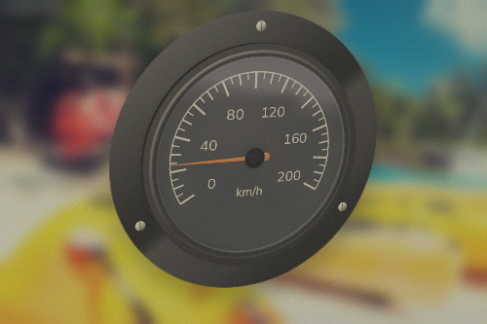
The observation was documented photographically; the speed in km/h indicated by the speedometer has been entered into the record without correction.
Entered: 25 km/h
